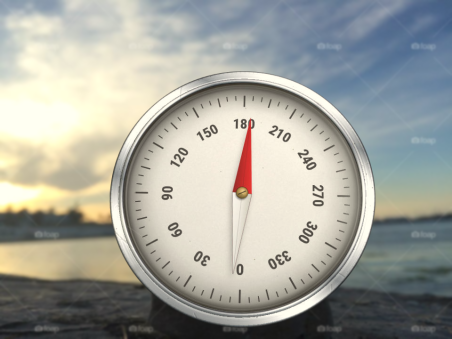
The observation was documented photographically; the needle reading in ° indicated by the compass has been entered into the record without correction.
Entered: 185 °
